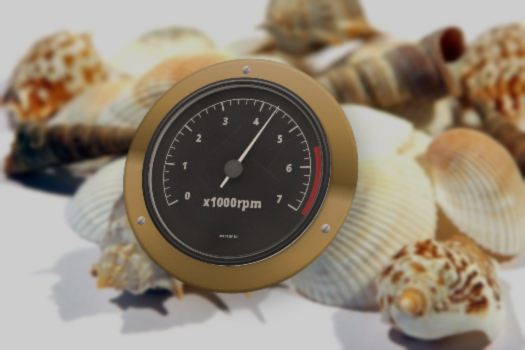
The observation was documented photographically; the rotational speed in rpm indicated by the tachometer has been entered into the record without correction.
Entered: 4400 rpm
